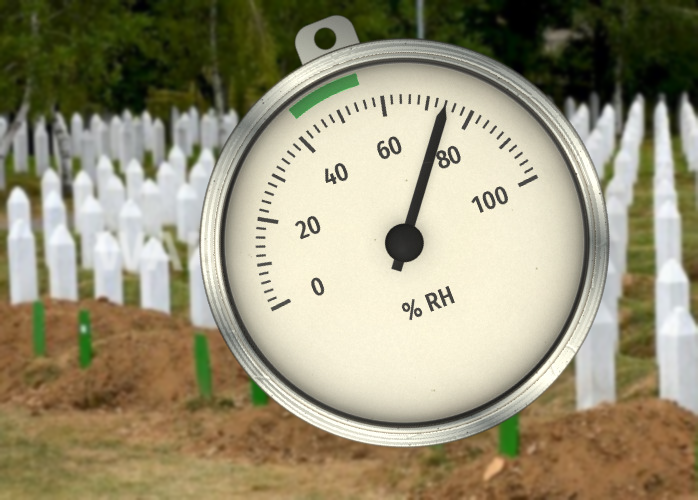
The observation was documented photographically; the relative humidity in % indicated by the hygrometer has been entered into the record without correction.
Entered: 74 %
